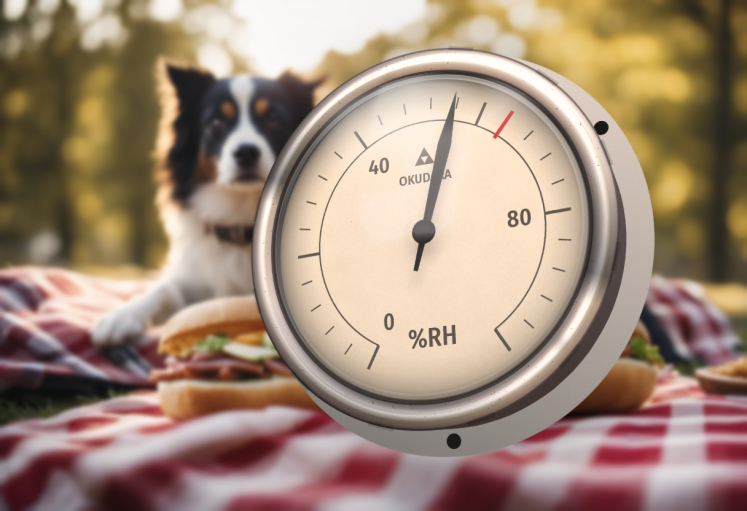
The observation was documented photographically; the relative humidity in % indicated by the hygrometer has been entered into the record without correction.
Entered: 56 %
